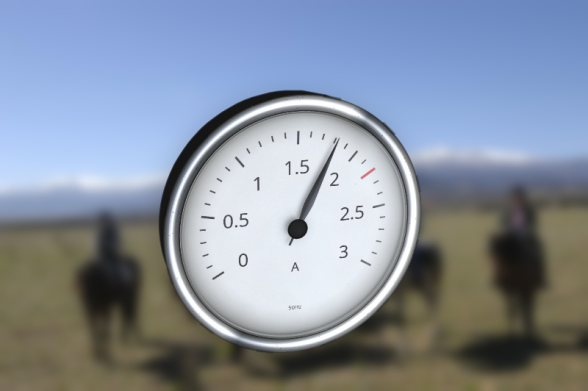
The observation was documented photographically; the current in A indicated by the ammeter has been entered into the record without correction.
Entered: 1.8 A
